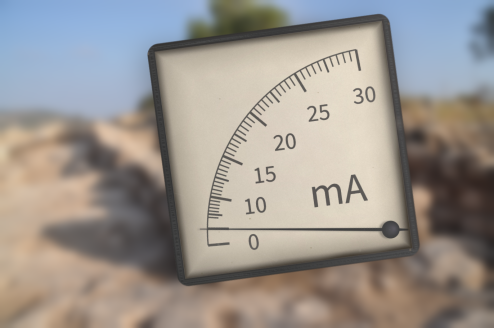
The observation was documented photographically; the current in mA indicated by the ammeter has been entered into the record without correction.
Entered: 5 mA
